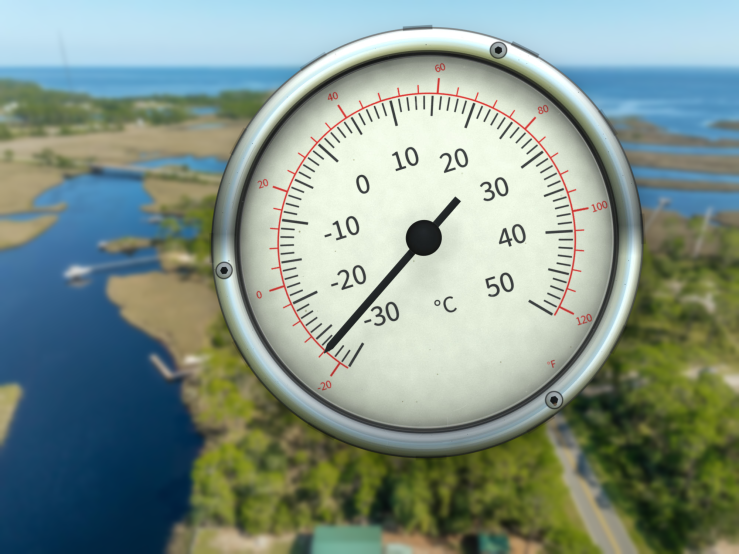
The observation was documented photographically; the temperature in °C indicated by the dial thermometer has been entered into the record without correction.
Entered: -27 °C
